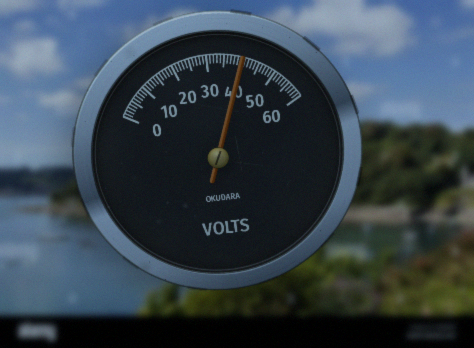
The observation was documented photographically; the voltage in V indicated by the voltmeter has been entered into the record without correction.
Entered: 40 V
